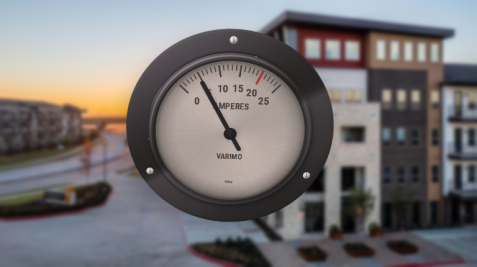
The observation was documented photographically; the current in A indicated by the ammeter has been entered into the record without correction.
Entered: 5 A
